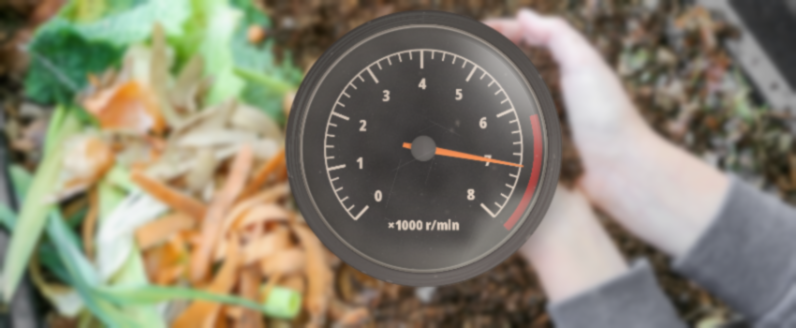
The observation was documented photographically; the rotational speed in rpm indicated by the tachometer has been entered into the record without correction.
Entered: 7000 rpm
